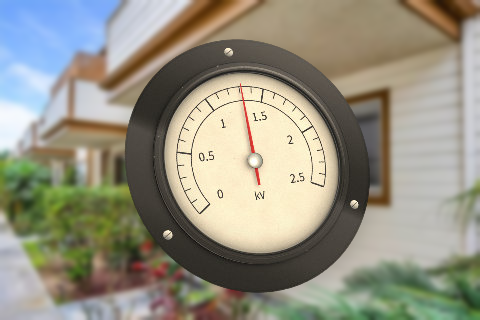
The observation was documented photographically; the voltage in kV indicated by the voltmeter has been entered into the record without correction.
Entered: 1.3 kV
